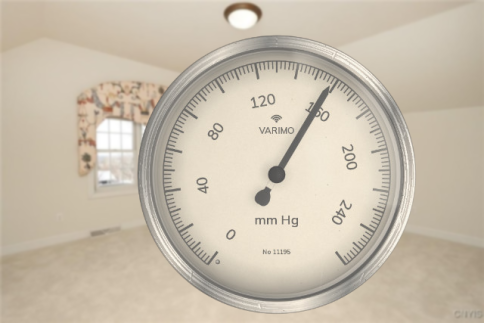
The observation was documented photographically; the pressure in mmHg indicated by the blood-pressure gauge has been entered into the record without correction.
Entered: 158 mmHg
